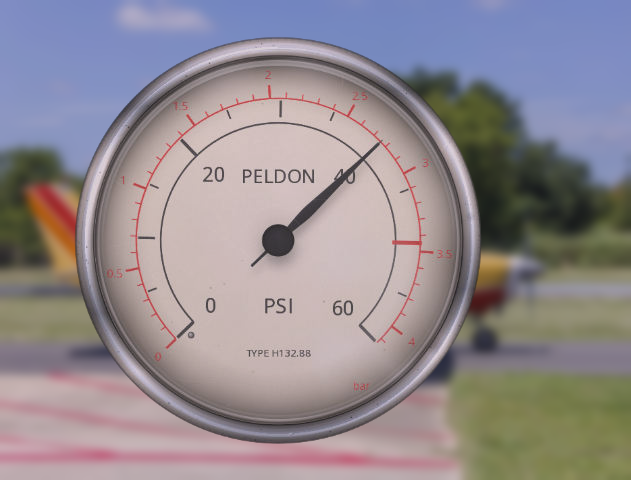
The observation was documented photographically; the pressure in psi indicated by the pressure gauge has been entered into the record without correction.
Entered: 40 psi
